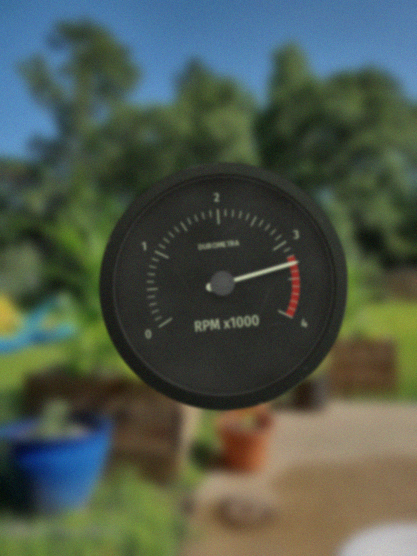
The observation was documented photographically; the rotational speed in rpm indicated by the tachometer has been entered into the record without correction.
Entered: 3300 rpm
